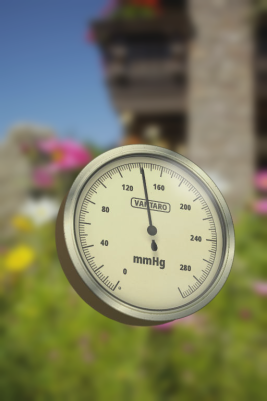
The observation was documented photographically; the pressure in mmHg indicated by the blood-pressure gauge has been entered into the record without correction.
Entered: 140 mmHg
